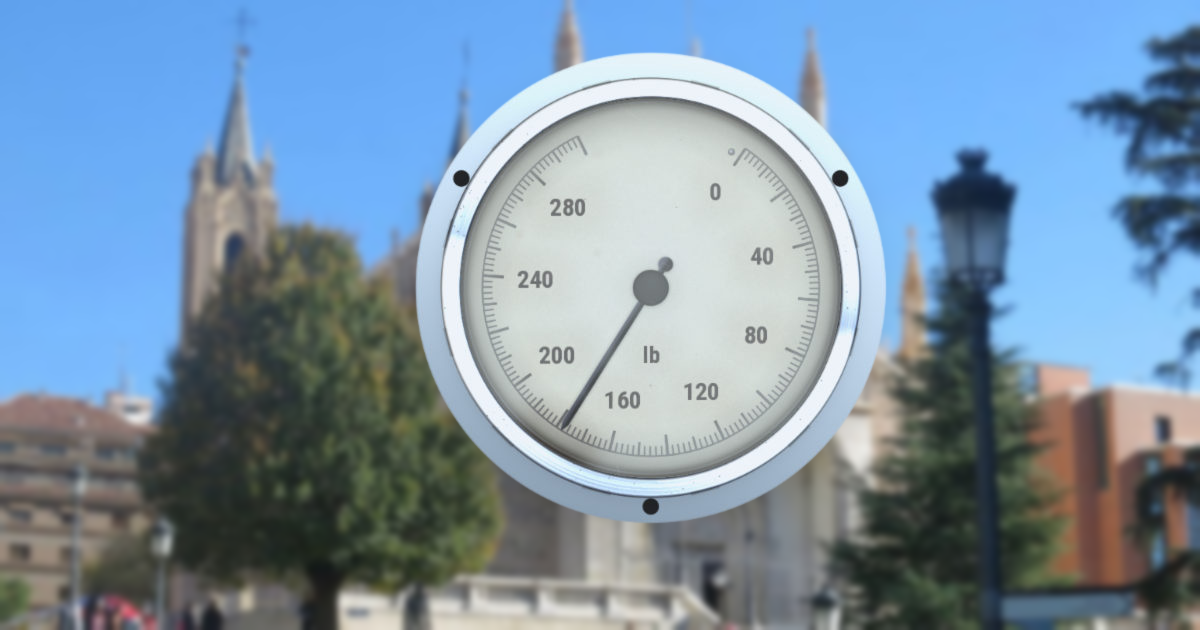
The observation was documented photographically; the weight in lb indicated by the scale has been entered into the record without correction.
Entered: 178 lb
